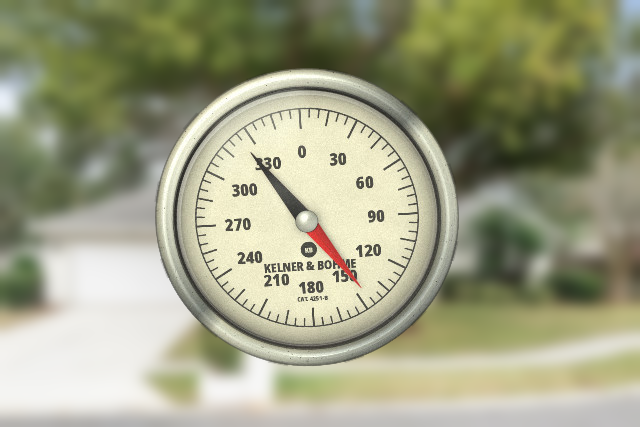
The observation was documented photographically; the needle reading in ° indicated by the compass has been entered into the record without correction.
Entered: 145 °
